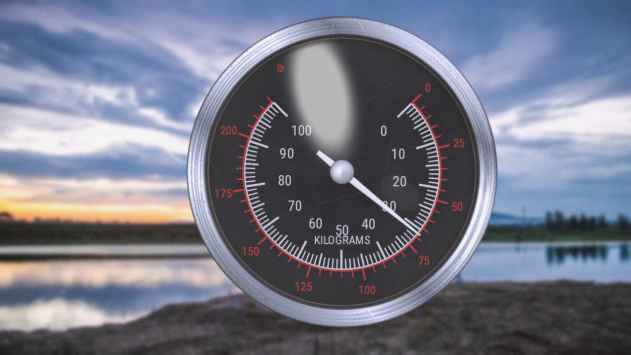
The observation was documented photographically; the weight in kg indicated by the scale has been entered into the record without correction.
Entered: 31 kg
